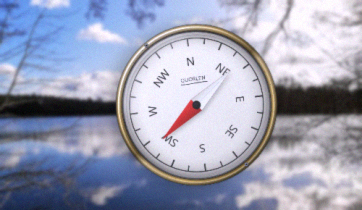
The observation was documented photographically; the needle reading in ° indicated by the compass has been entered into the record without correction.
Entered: 232.5 °
